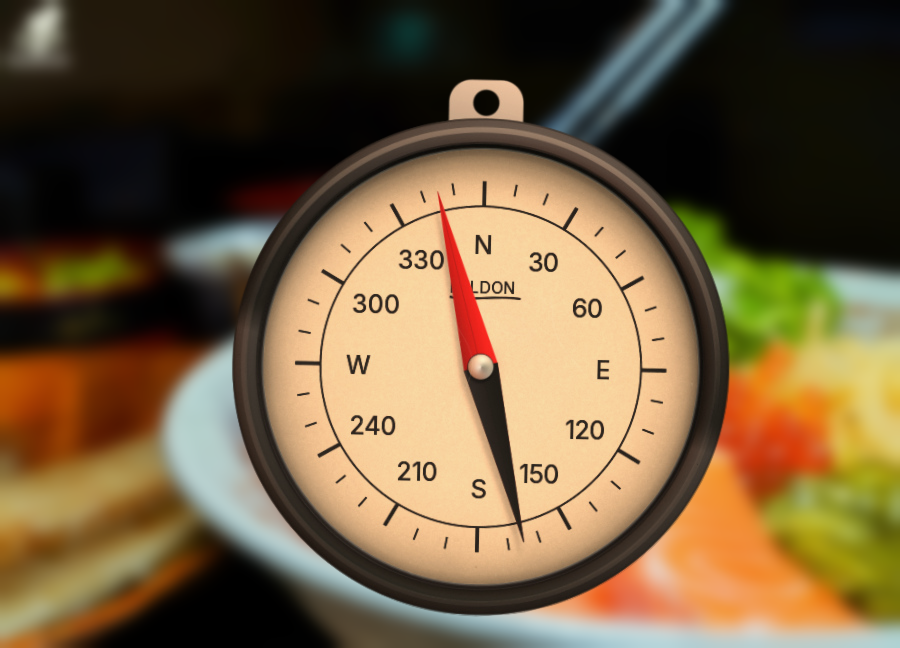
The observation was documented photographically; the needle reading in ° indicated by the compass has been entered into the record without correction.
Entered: 345 °
